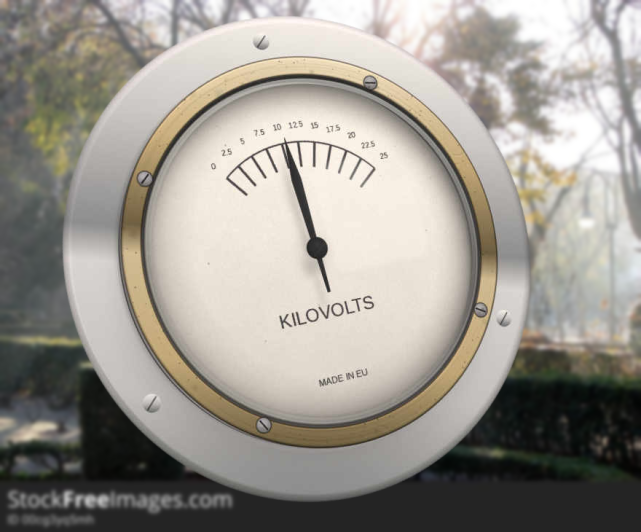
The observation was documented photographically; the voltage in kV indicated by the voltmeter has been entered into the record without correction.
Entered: 10 kV
